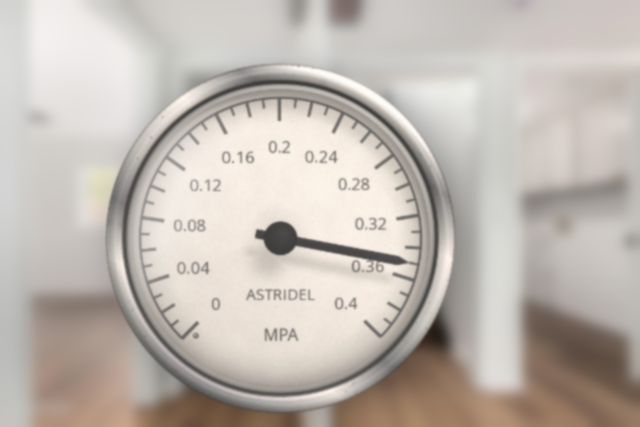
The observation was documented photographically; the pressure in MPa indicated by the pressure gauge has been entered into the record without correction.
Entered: 0.35 MPa
